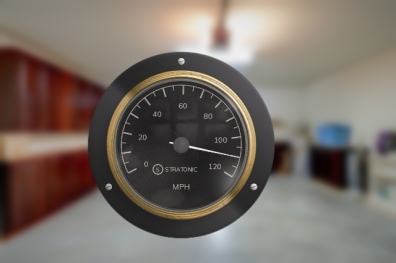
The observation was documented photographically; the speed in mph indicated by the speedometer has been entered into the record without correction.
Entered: 110 mph
